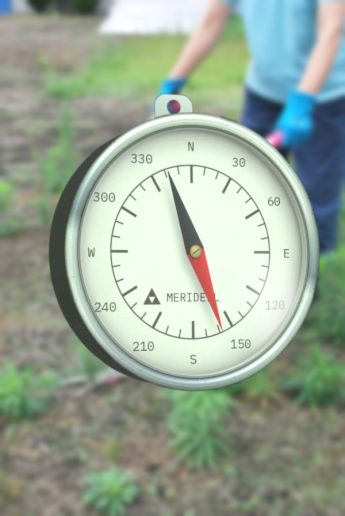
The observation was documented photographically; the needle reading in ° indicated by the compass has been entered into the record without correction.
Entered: 160 °
